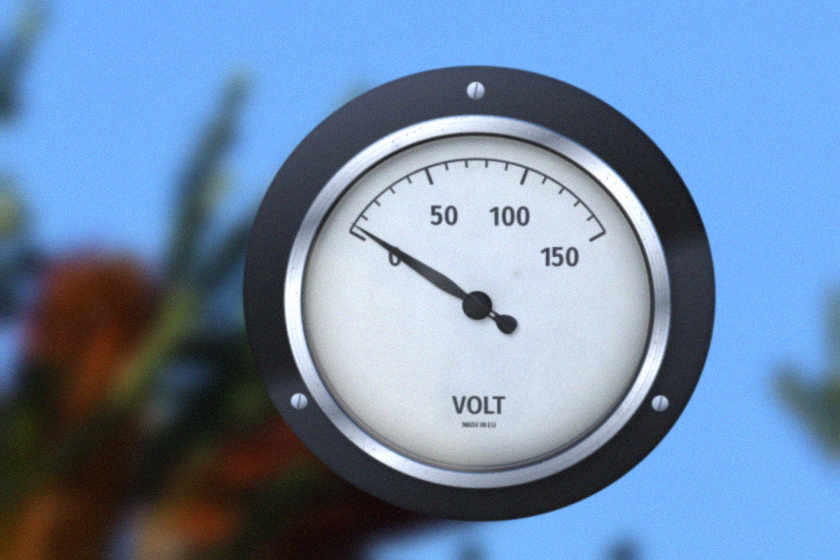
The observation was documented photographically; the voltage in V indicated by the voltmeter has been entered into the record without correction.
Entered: 5 V
